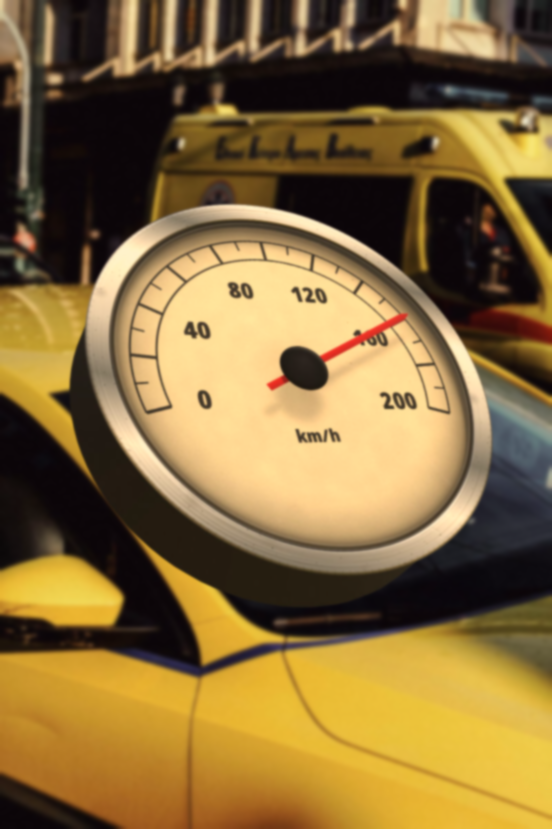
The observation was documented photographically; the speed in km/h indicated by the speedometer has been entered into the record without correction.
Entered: 160 km/h
